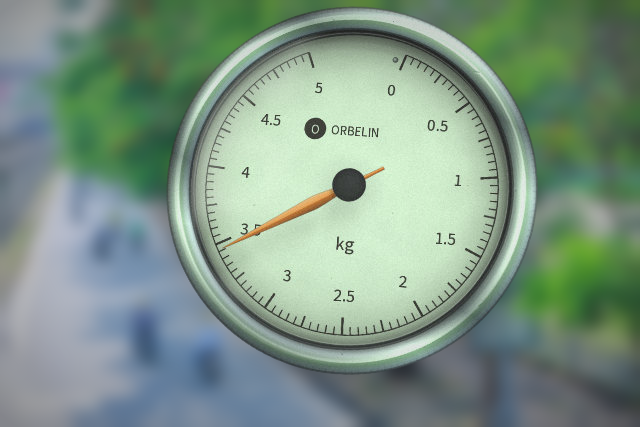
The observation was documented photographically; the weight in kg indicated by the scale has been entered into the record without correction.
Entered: 3.45 kg
